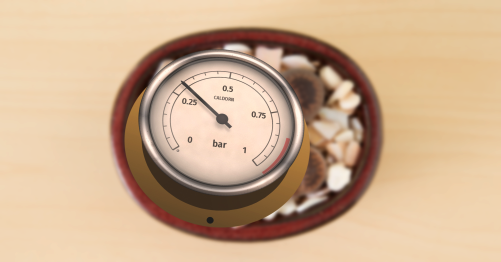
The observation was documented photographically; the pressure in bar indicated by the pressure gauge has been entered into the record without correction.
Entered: 0.3 bar
